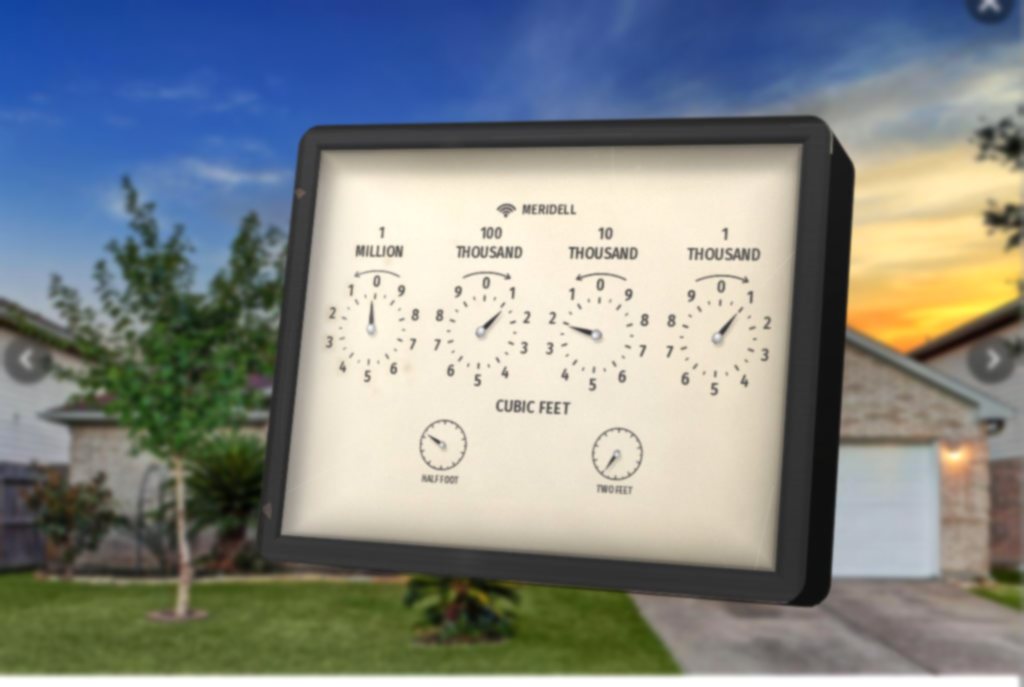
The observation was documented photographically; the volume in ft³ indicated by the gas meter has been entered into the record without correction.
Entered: 12100 ft³
